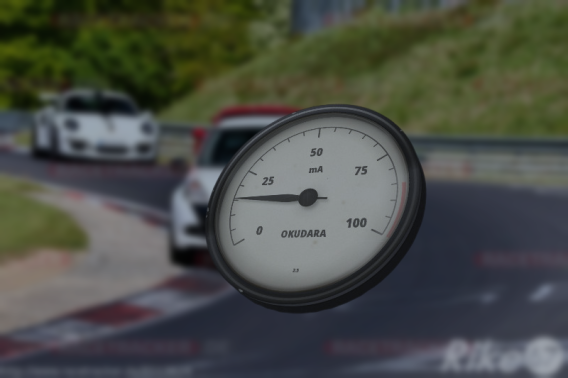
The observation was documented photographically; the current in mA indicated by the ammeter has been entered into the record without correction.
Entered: 15 mA
